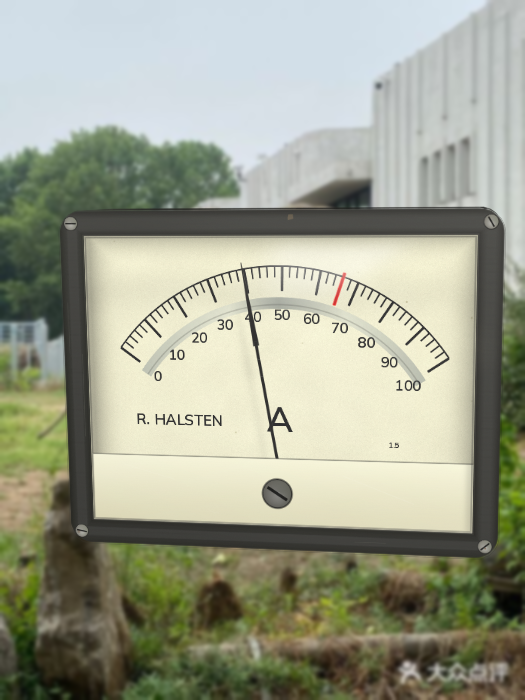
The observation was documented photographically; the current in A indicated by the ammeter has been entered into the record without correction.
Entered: 40 A
